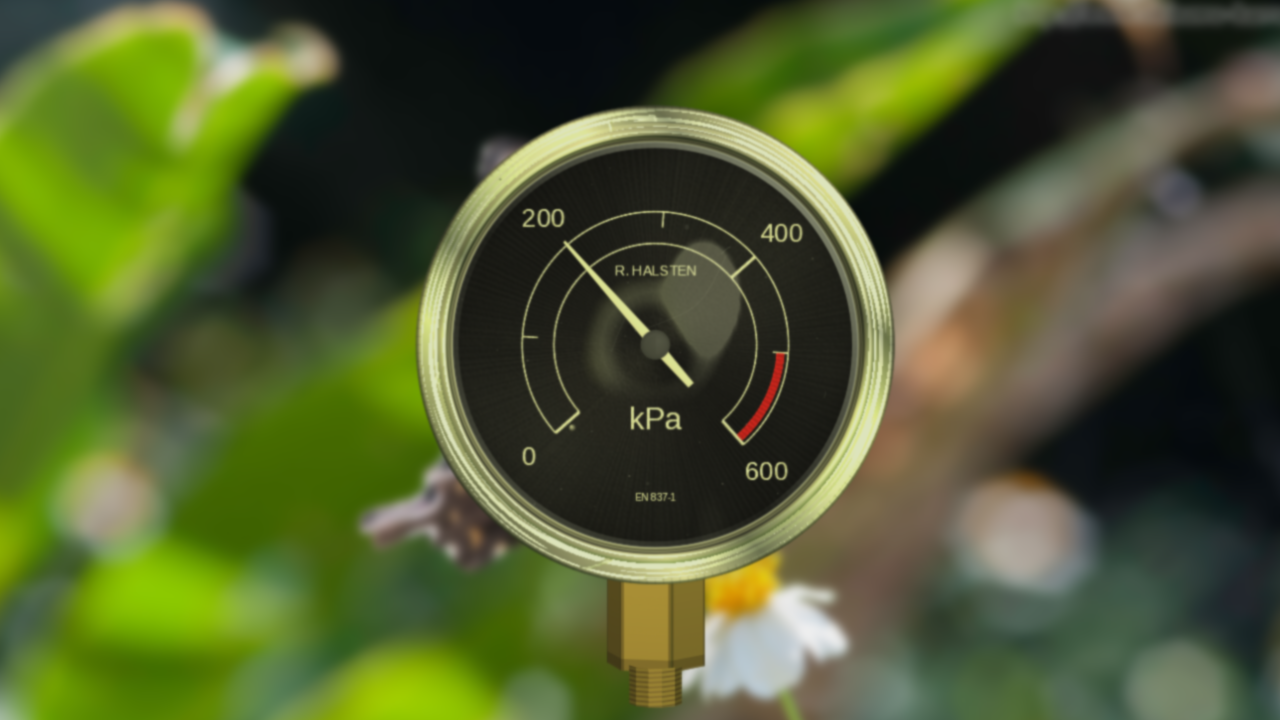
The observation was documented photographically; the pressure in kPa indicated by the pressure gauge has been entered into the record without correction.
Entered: 200 kPa
